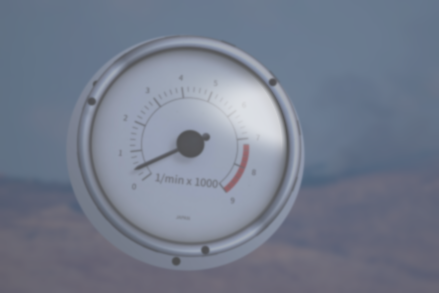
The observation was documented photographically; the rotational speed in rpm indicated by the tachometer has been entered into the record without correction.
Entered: 400 rpm
